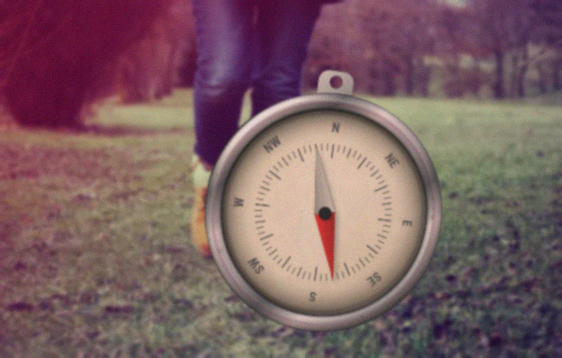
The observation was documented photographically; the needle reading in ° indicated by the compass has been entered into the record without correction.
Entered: 165 °
